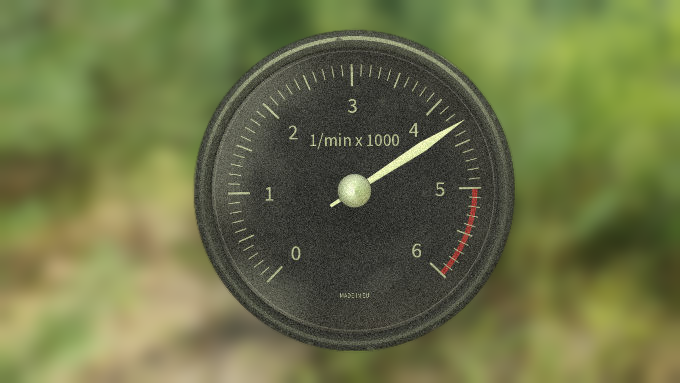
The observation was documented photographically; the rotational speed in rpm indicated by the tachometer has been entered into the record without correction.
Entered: 4300 rpm
